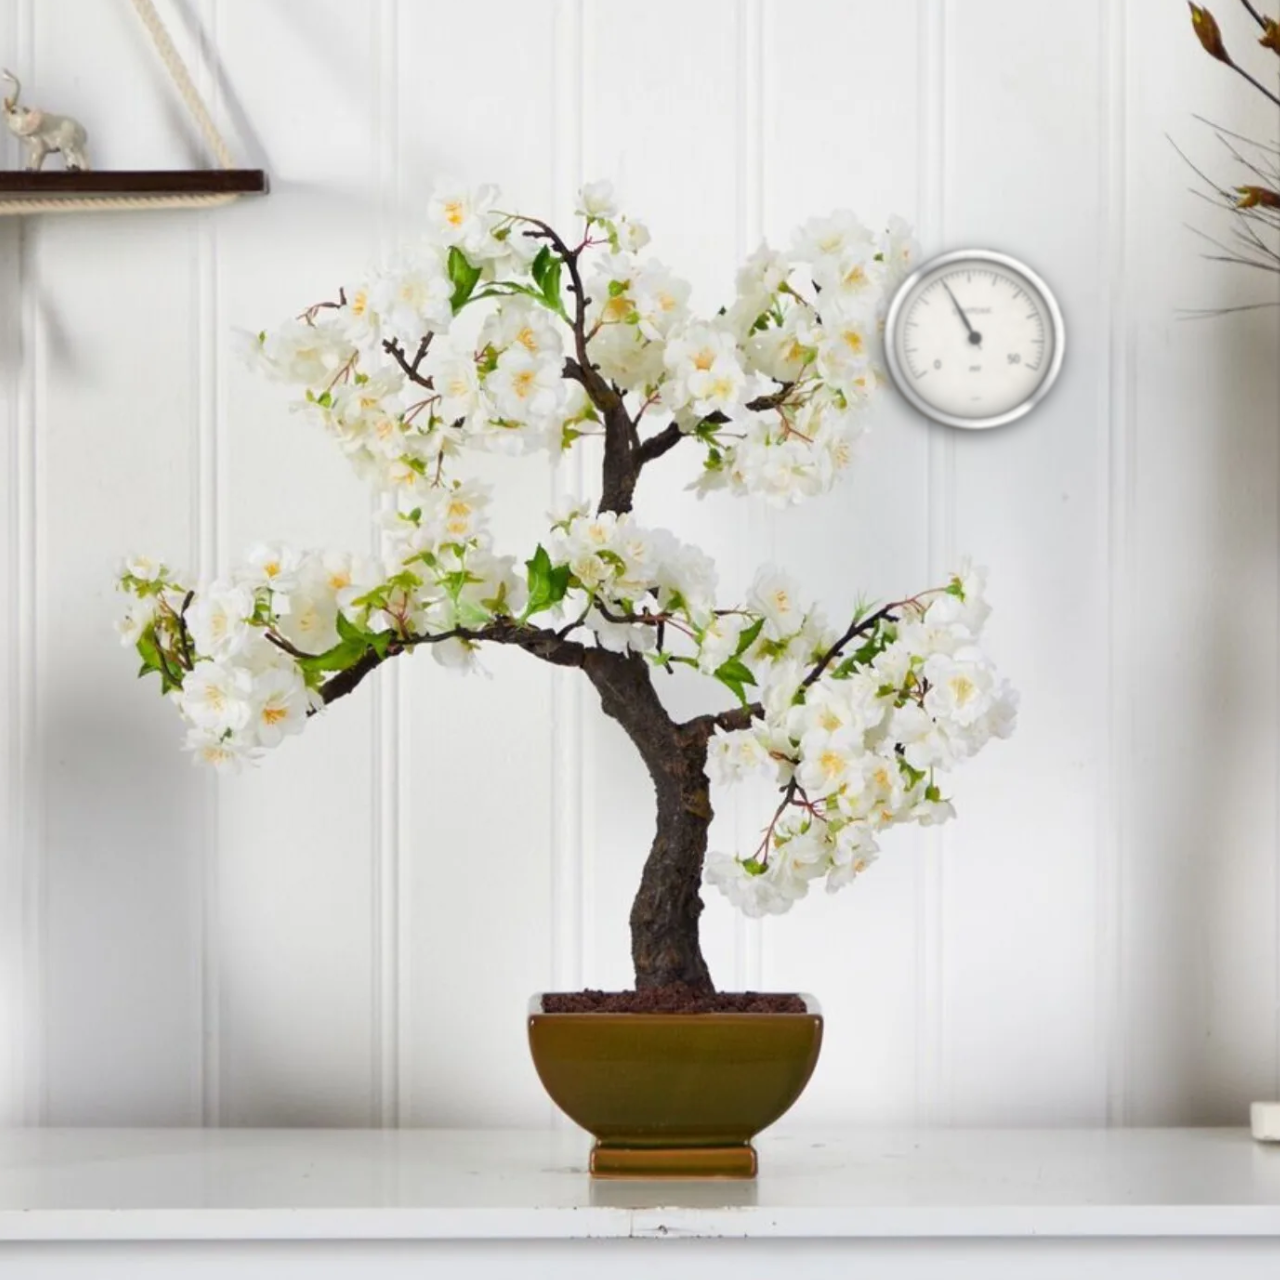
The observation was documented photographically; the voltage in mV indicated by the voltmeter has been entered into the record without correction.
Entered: 20 mV
